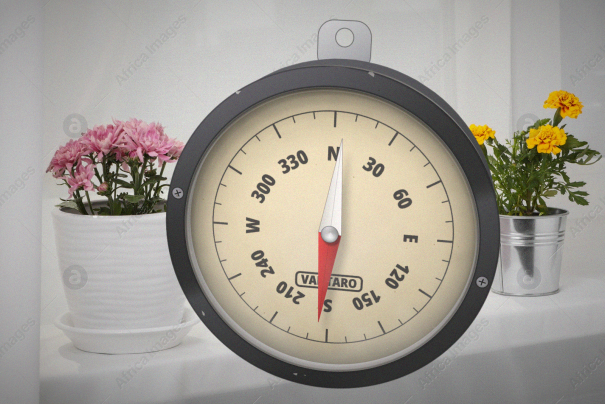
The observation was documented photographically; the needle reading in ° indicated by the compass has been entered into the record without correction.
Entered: 185 °
